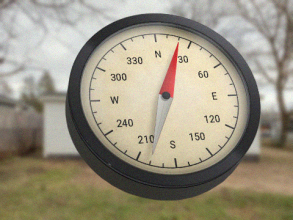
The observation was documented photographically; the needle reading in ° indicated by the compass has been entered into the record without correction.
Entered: 20 °
